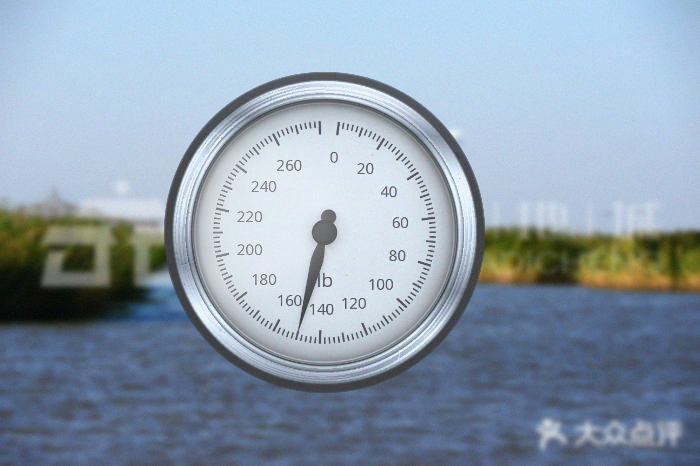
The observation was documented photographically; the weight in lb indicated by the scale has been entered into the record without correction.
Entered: 150 lb
